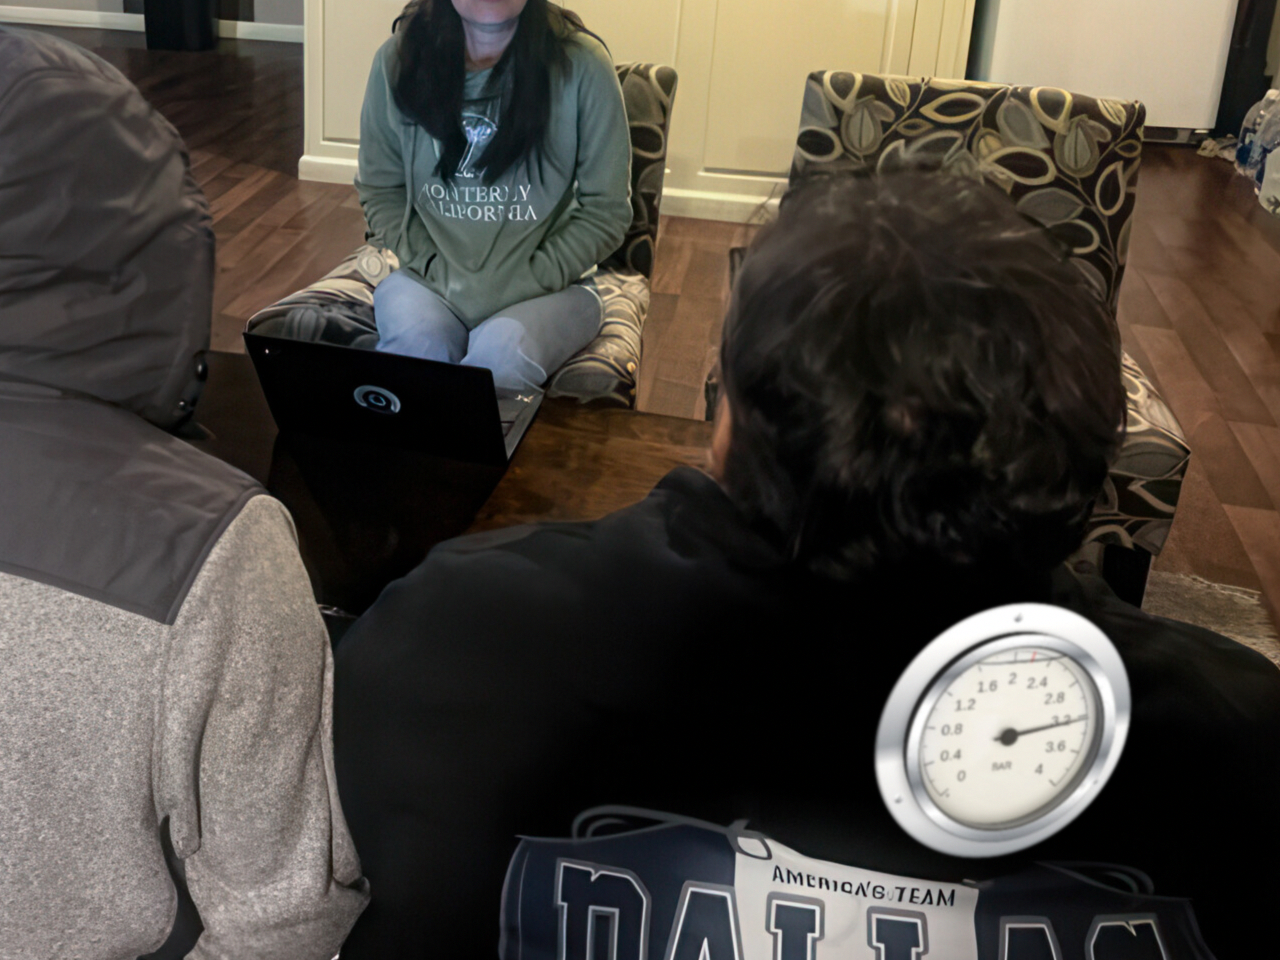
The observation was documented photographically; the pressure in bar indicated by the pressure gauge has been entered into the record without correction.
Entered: 3.2 bar
